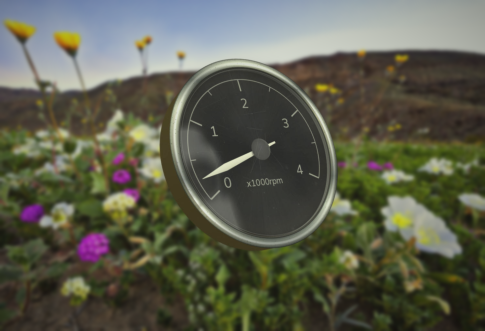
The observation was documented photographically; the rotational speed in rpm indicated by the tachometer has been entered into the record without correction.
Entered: 250 rpm
